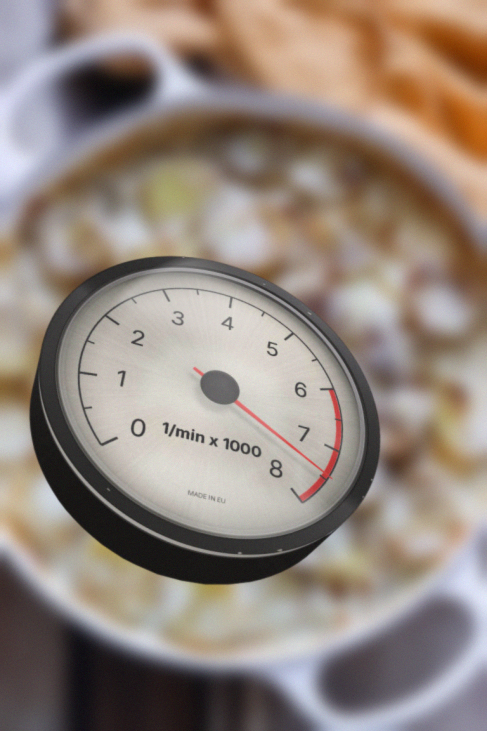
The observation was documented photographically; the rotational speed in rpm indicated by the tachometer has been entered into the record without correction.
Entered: 7500 rpm
